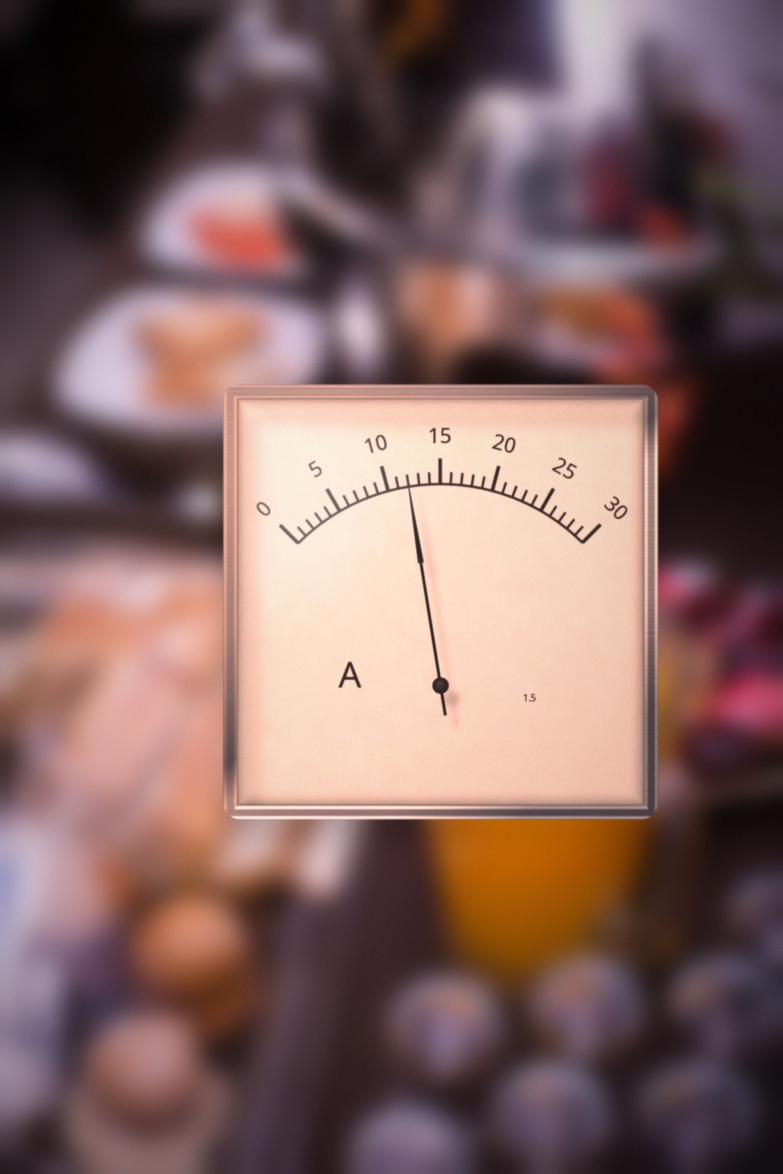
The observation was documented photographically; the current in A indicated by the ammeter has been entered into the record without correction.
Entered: 12 A
